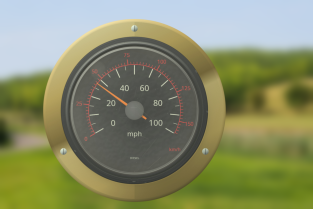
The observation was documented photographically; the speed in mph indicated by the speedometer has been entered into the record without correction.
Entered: 27.5 mph
